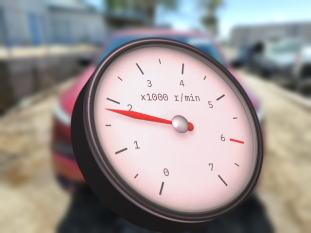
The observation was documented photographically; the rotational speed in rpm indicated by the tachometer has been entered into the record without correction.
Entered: 1750 rpm
